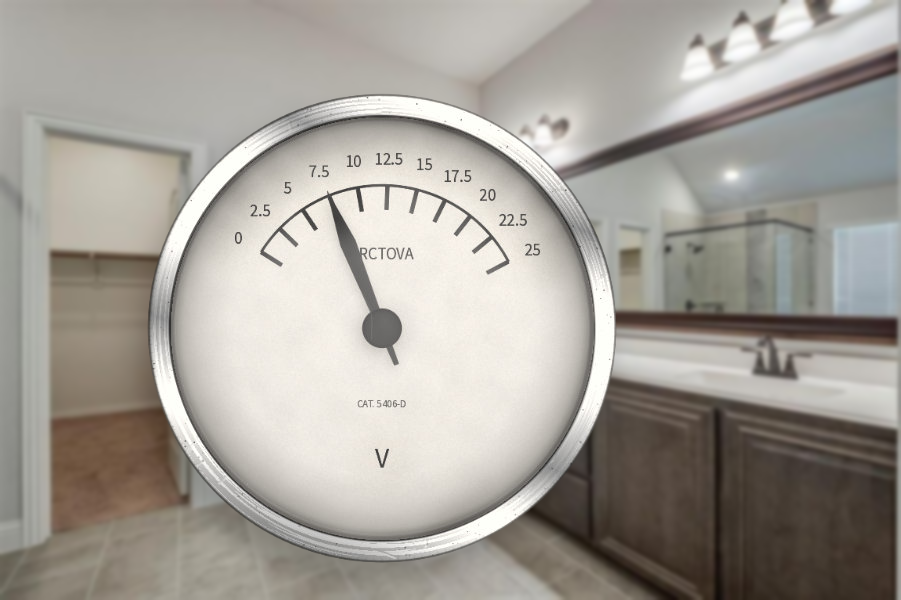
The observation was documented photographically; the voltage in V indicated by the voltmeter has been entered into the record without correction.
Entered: 7.5 V
